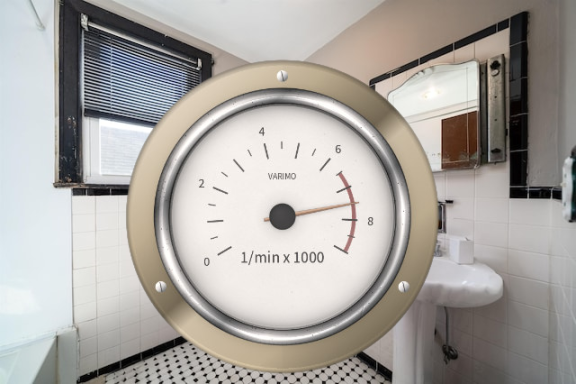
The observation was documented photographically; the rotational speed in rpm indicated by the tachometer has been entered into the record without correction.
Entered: 7500 rpm
